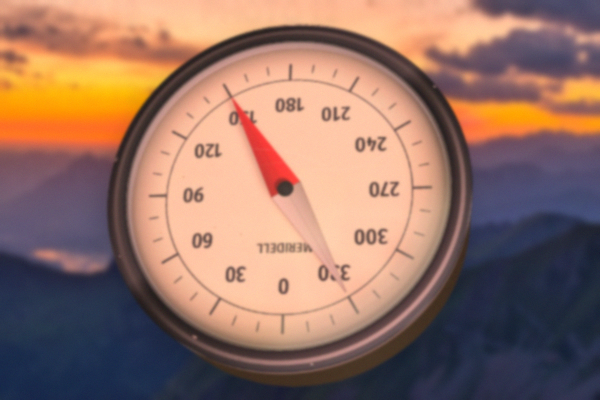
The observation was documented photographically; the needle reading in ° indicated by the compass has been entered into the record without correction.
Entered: 150 °
